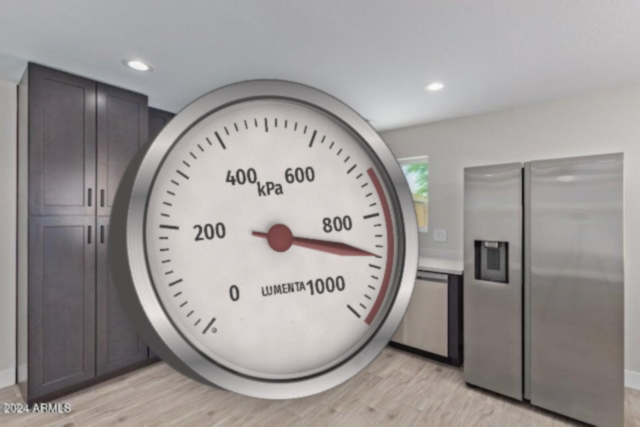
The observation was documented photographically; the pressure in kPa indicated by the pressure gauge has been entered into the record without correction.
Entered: 880 kPa
